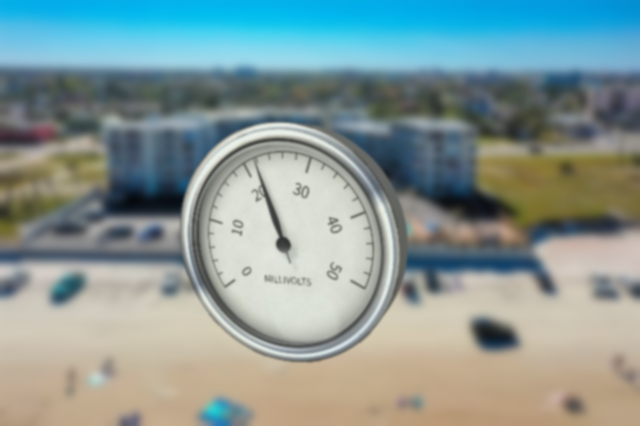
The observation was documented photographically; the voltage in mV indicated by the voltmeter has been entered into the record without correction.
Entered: 22 mV
